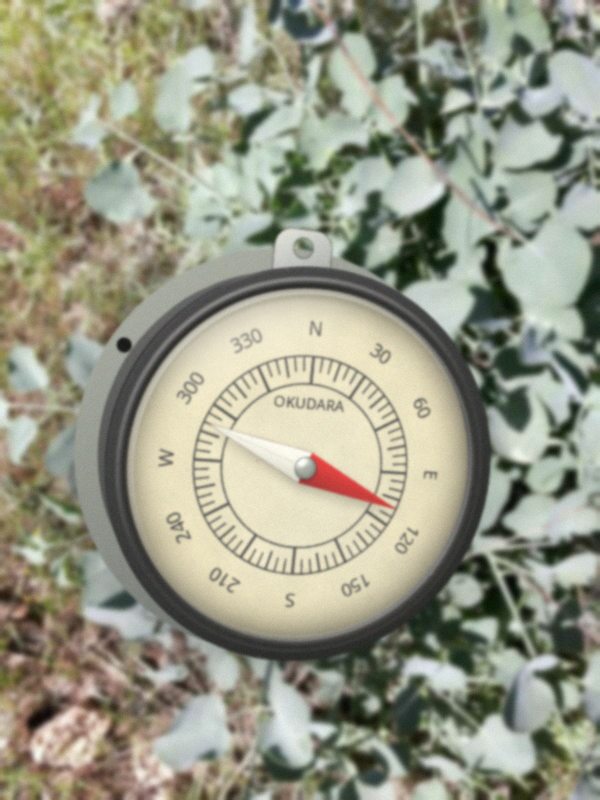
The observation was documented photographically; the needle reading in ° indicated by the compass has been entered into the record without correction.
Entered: 110 °
